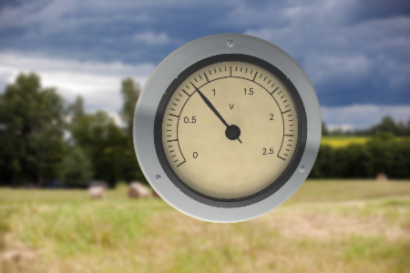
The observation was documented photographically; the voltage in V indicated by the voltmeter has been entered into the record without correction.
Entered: 0.85 V
